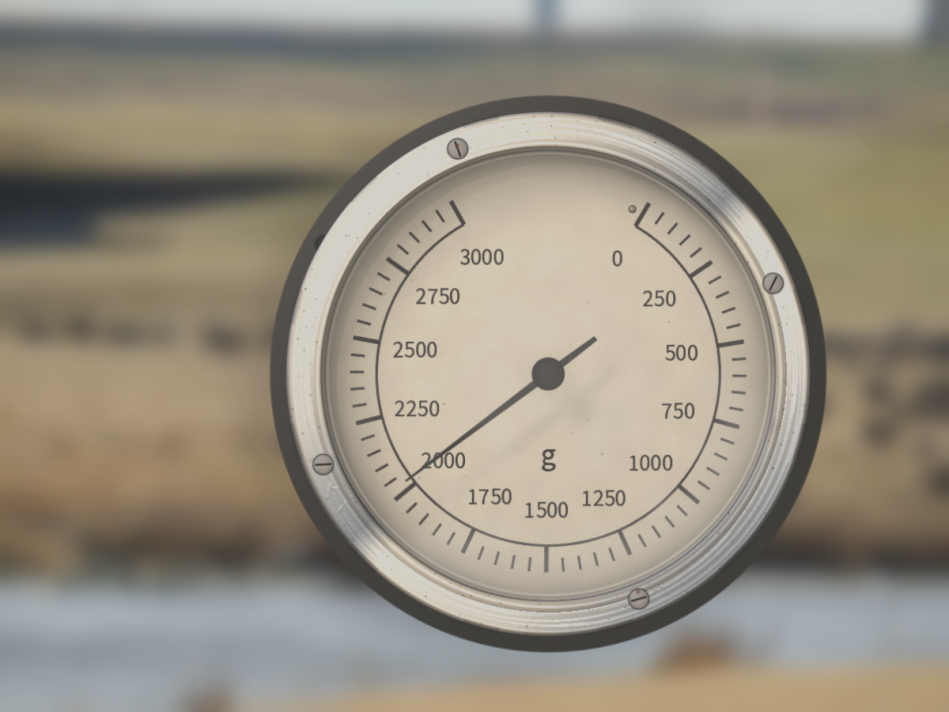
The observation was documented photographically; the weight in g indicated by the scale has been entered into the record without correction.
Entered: 2025 g
